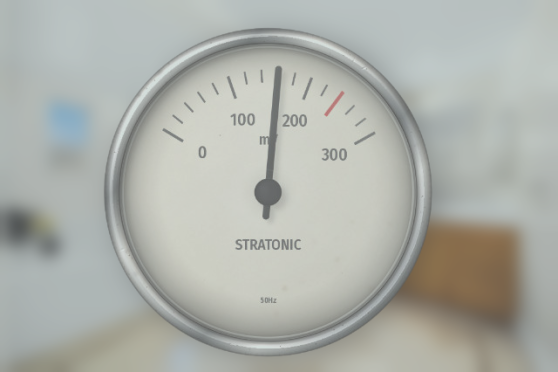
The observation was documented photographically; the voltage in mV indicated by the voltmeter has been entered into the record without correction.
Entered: 160 mV
